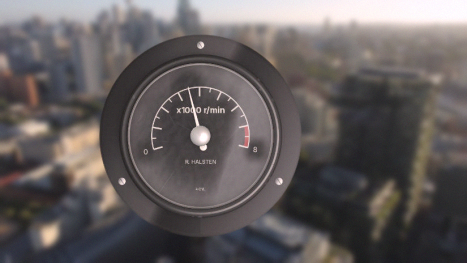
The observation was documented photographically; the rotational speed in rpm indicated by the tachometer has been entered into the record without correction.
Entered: 3500 rpm
